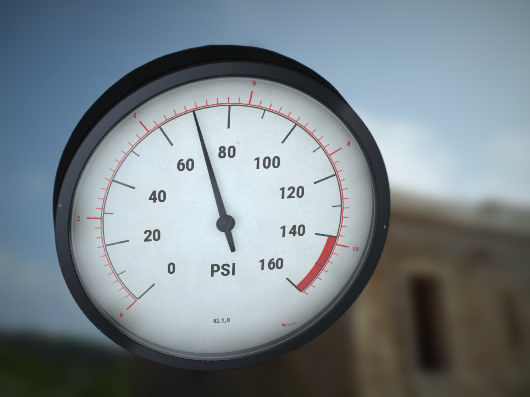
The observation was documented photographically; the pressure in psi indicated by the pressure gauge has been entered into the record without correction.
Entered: 70 psi
